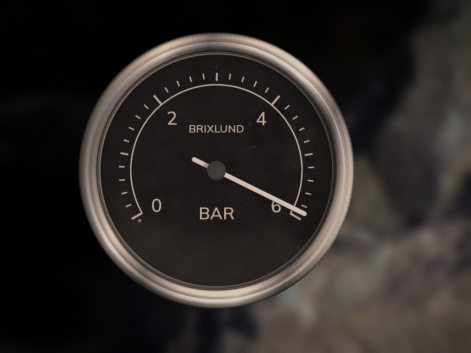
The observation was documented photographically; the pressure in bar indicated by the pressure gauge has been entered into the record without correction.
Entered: 5.9 bar
